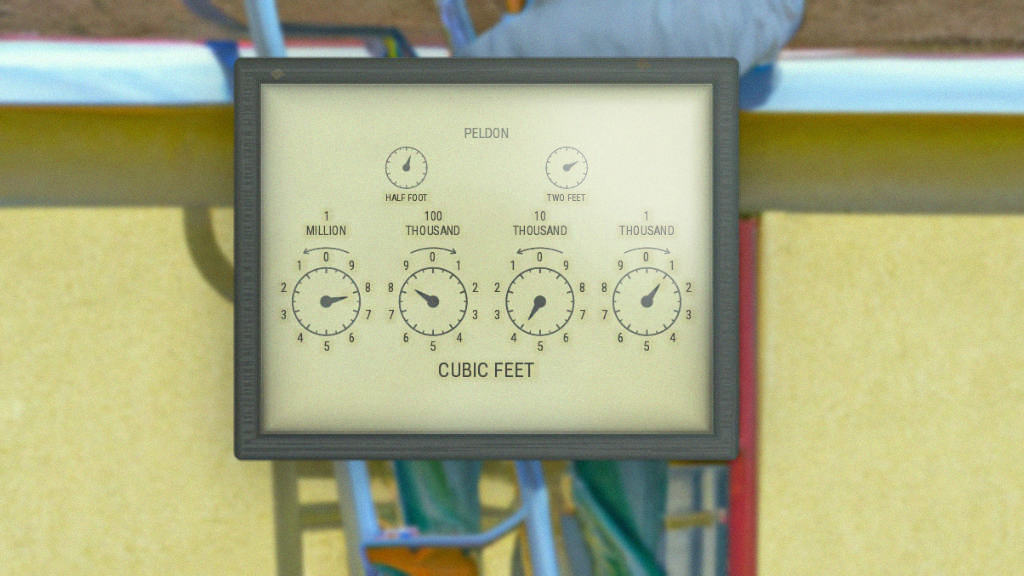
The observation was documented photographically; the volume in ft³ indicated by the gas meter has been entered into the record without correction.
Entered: 784100 ft³
